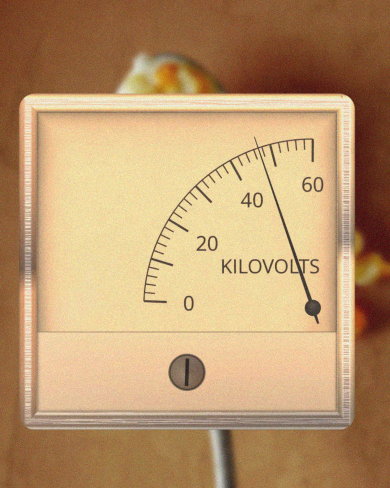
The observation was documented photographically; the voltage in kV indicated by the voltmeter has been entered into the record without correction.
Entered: 47 kV
